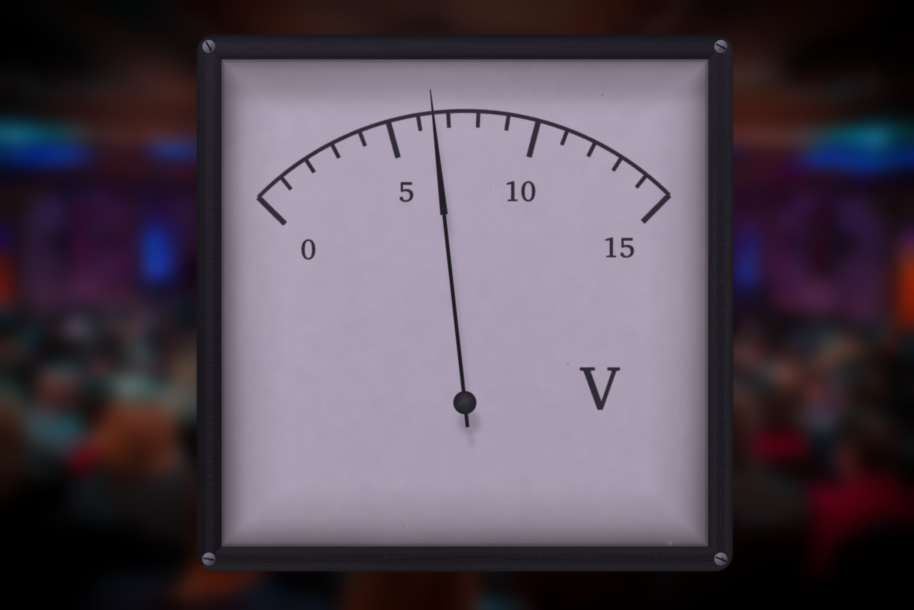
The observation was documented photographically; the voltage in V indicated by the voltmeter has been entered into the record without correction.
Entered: 6.5 V
